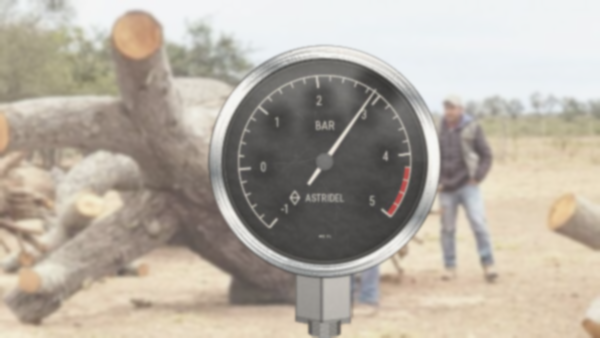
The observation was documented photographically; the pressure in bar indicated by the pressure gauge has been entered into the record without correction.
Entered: 2.9 bar
